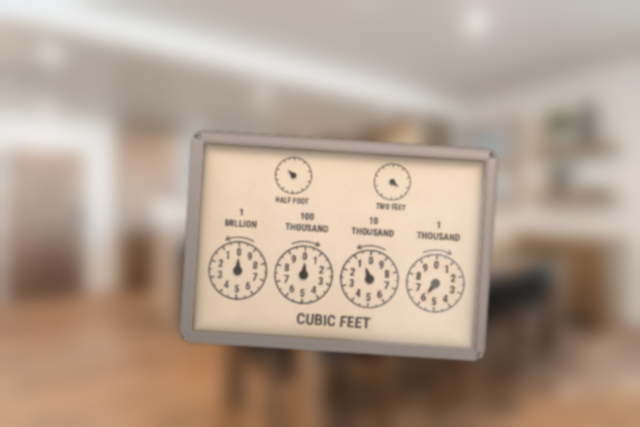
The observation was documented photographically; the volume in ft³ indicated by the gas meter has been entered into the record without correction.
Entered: 600 ft³
